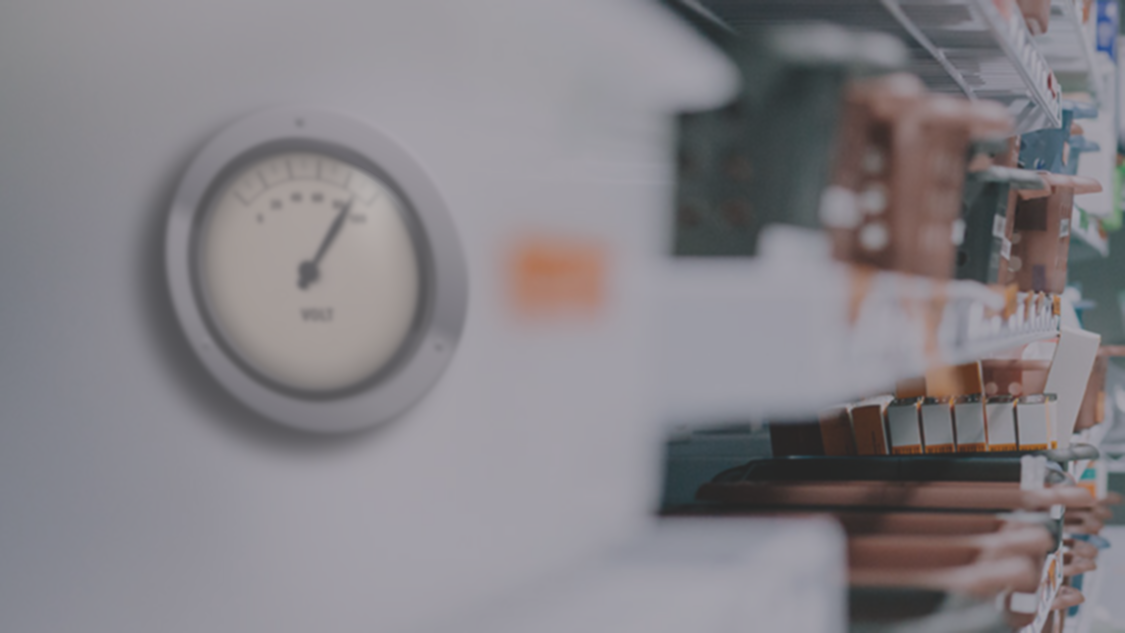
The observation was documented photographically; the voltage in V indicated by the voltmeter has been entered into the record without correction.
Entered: 90 V
